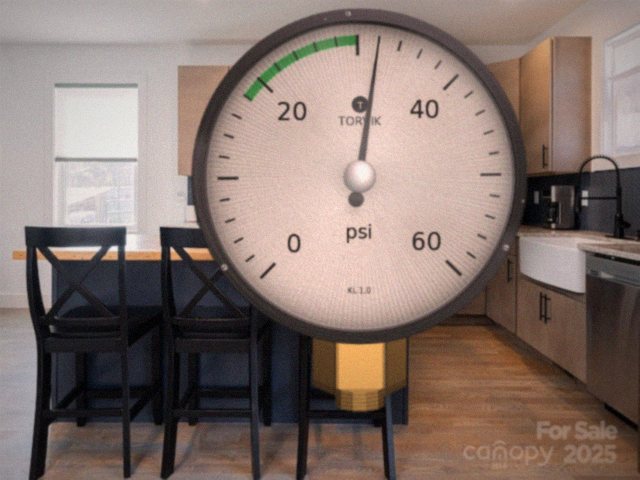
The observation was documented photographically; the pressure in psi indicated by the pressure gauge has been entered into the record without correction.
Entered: 32 psi
